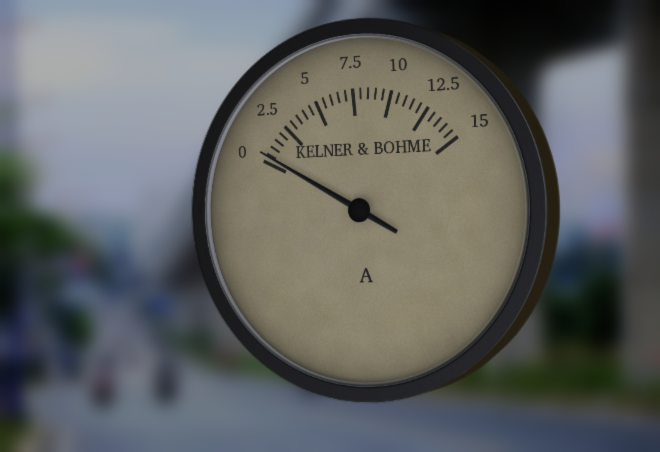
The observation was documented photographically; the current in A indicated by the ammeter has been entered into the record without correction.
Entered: 0.5 A
